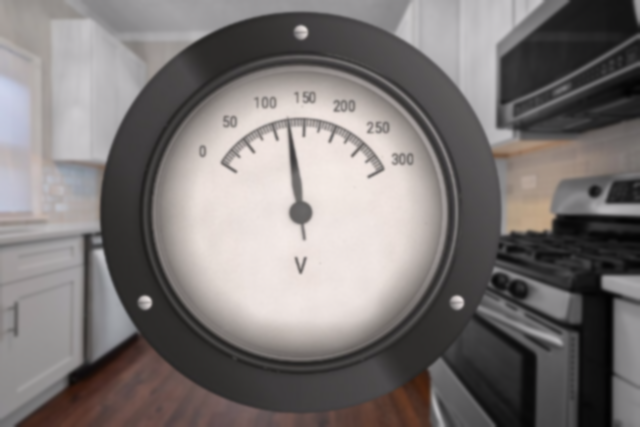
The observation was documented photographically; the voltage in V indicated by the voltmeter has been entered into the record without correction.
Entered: 125 V
